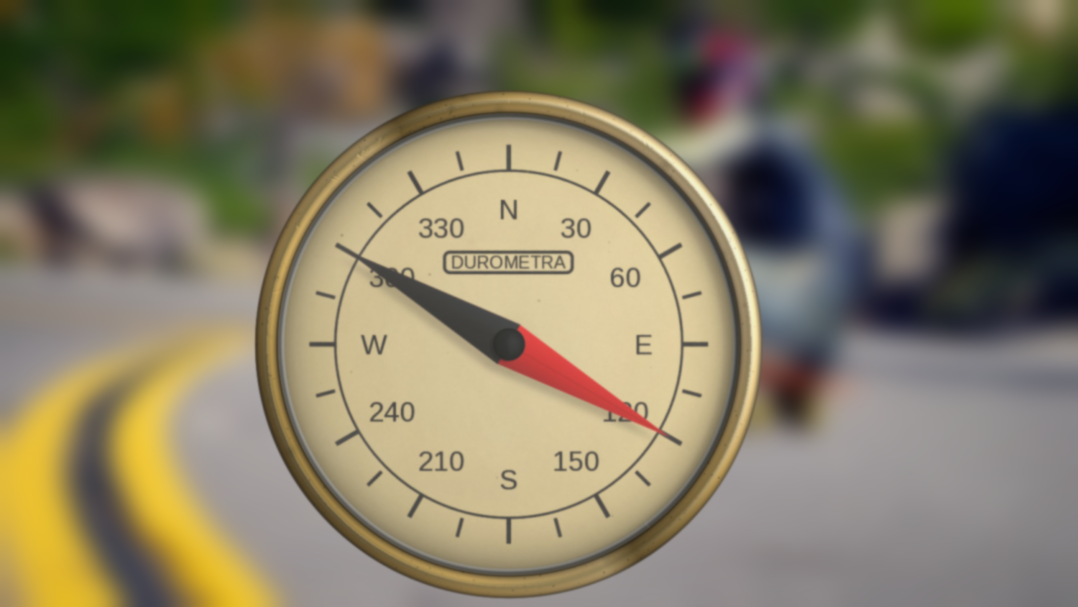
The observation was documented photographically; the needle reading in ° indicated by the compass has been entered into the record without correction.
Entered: 120 °
